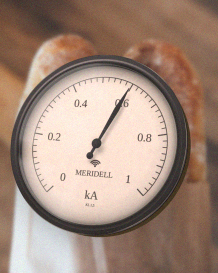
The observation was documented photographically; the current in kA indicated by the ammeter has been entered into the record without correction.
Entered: 0.6 kA
